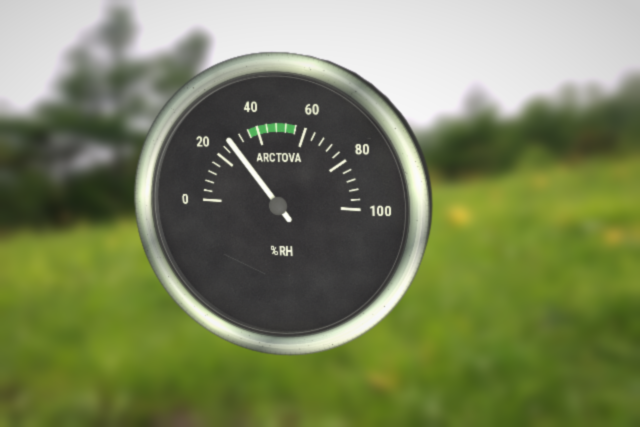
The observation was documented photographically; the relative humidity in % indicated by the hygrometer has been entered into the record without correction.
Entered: 28 %
